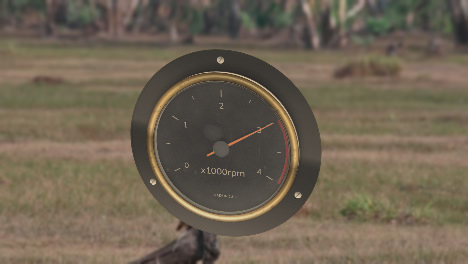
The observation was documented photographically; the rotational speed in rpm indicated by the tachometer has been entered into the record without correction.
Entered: 3000 rpm
